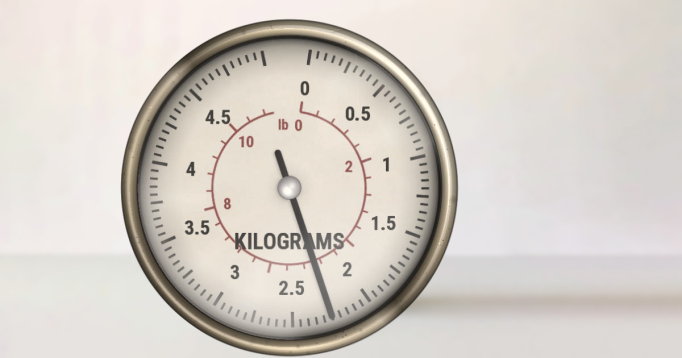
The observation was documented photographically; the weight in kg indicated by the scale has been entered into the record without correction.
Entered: 2.25 kg
